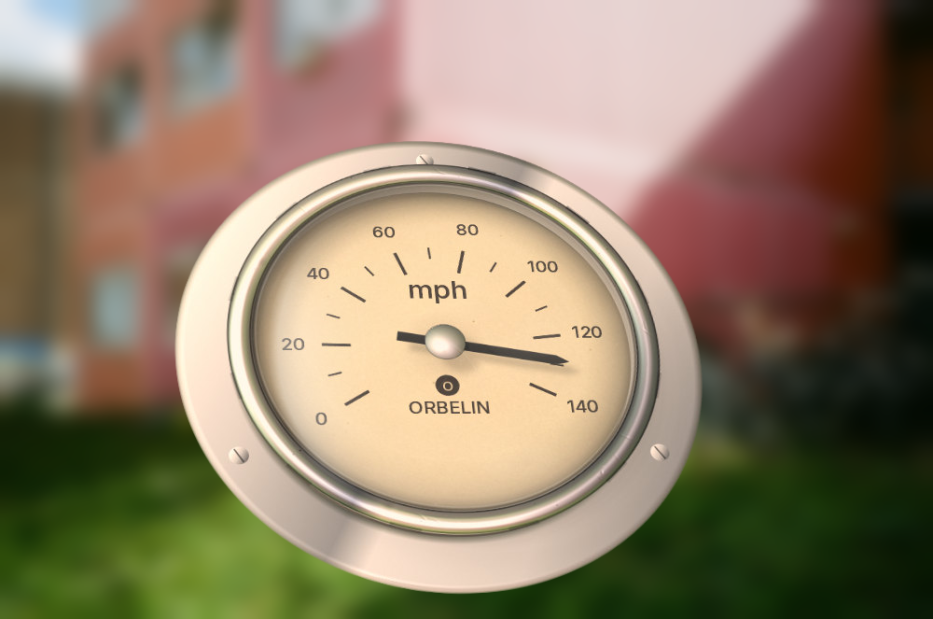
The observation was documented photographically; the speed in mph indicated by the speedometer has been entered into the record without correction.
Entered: 130 mph
